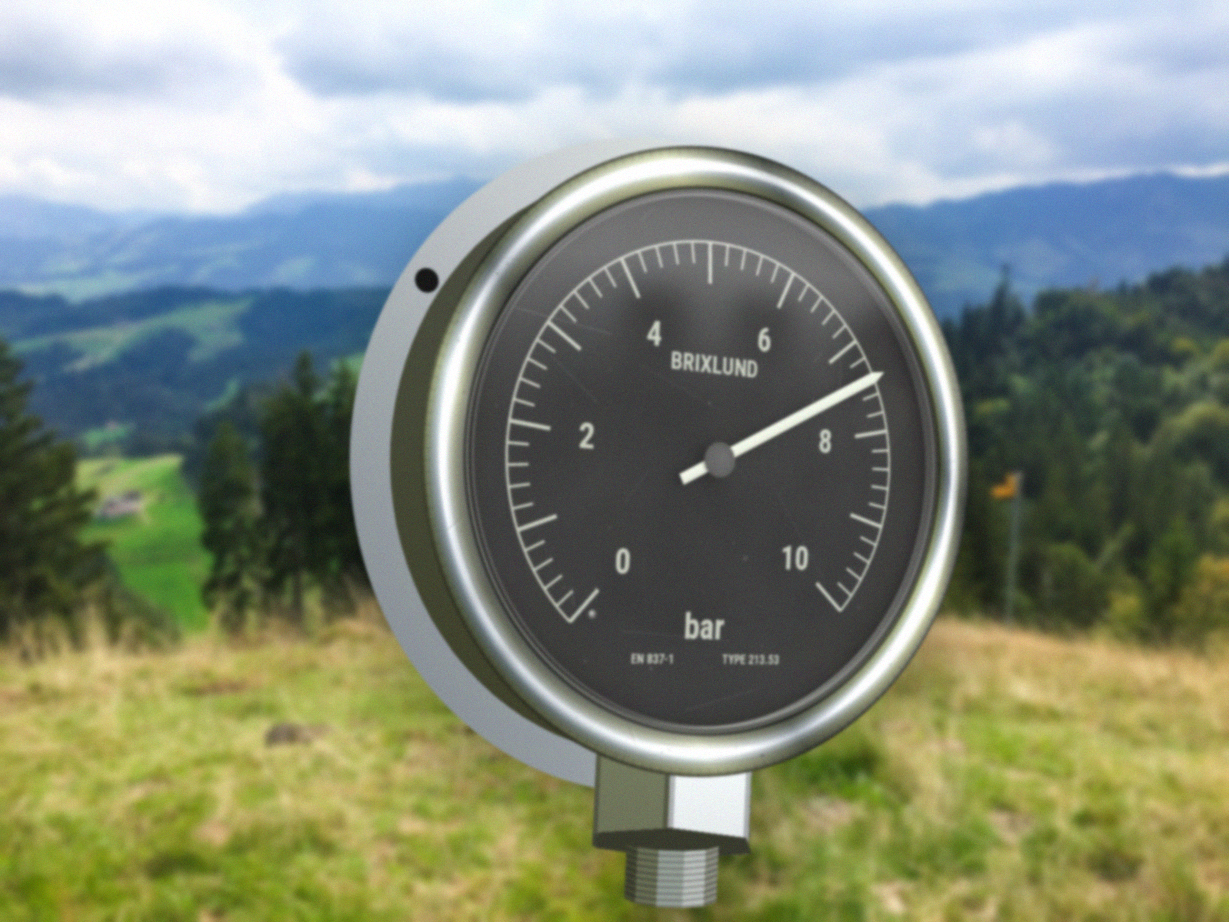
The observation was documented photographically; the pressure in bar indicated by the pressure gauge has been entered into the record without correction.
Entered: 7.4 bar
